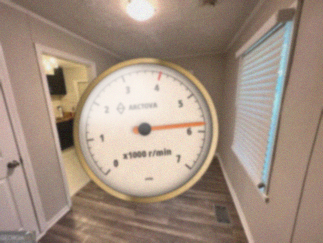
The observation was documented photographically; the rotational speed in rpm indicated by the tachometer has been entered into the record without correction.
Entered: 5800 rpm
